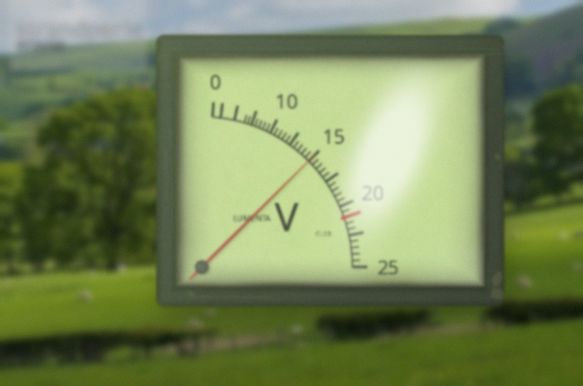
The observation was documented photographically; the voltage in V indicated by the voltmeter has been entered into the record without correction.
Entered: 15 V
